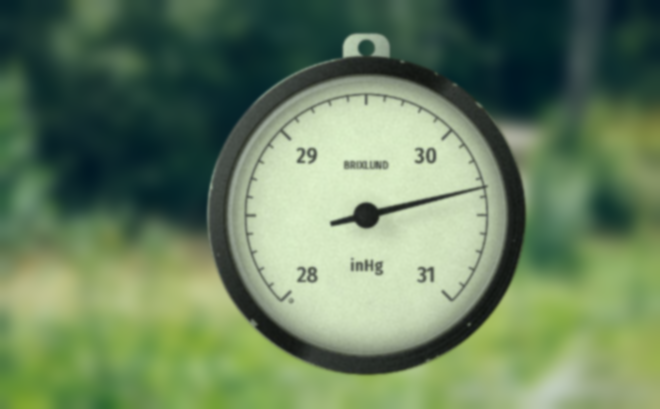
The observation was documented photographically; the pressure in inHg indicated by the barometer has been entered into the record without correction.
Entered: 30.35 inHg
